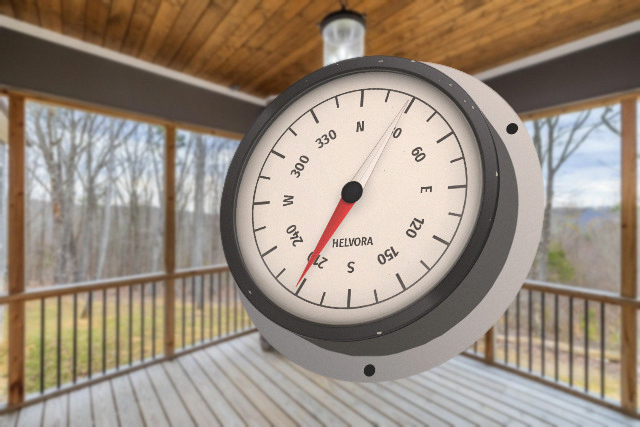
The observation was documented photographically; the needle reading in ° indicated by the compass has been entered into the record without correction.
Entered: 210 °
